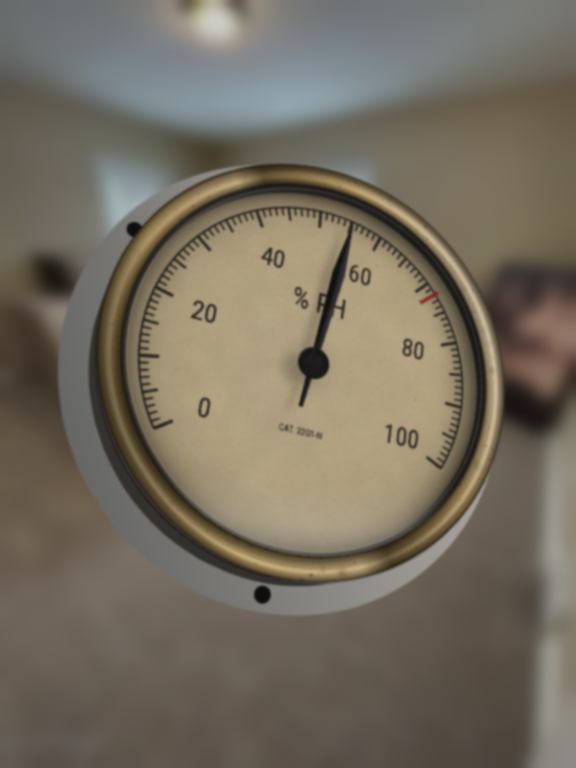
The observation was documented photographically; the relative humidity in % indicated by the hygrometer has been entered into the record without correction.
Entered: 55 %
